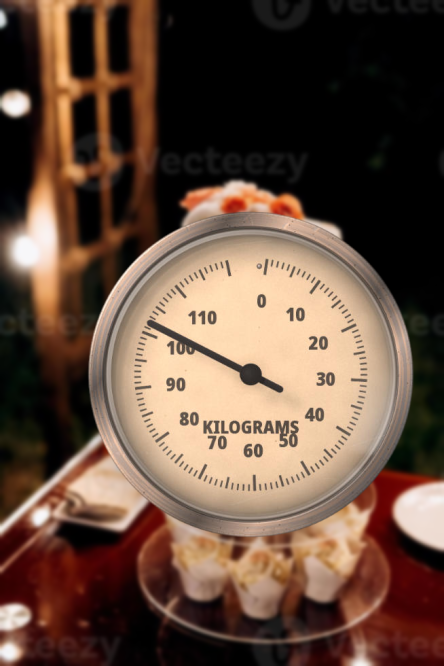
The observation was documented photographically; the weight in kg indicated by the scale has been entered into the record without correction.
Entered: 102 kg
